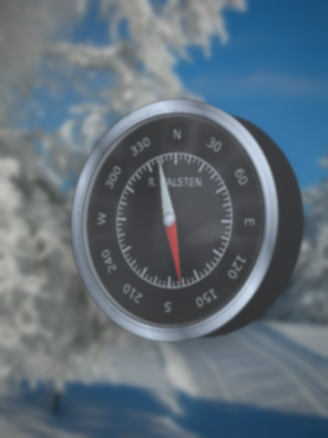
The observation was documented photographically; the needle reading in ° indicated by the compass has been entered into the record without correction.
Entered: 165 °
